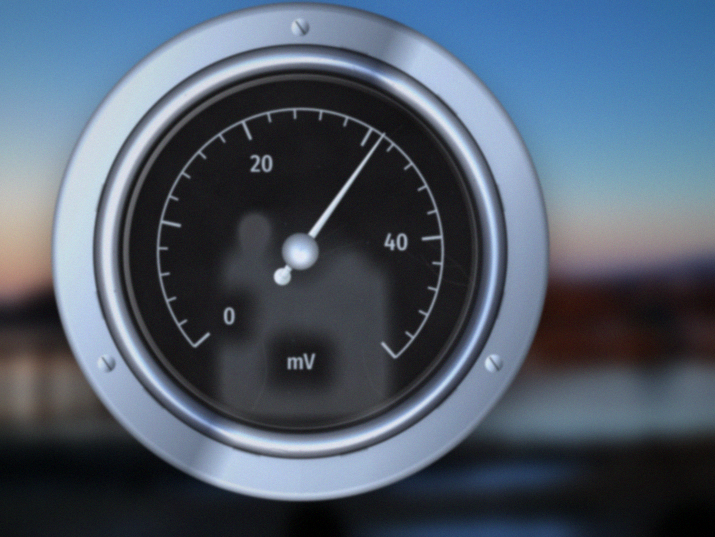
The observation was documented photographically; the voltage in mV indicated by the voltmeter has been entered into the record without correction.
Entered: 31 mV
